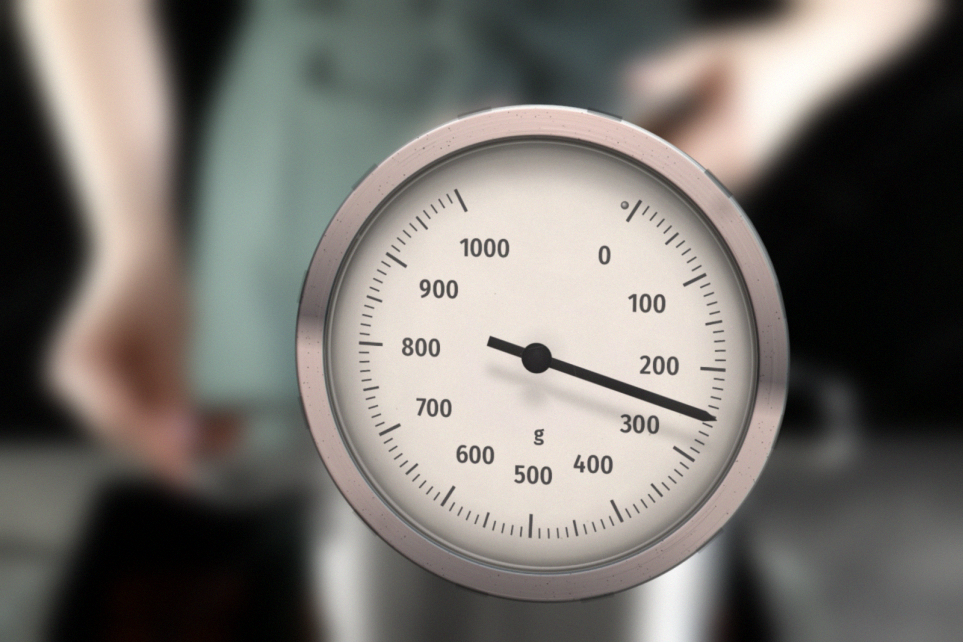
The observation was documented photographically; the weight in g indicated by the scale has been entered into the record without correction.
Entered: 250 g
